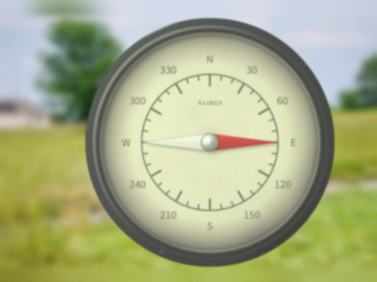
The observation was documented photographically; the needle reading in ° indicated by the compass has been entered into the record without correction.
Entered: 90 °
